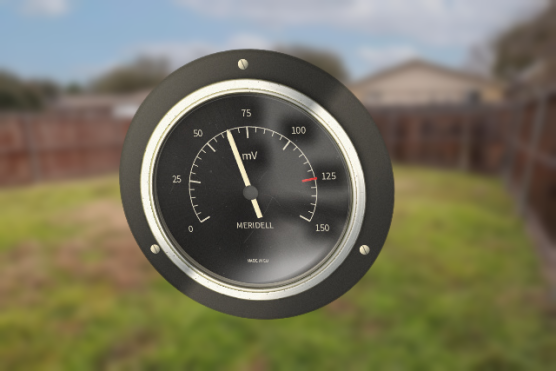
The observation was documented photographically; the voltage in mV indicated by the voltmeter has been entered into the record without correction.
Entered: 65 mV
